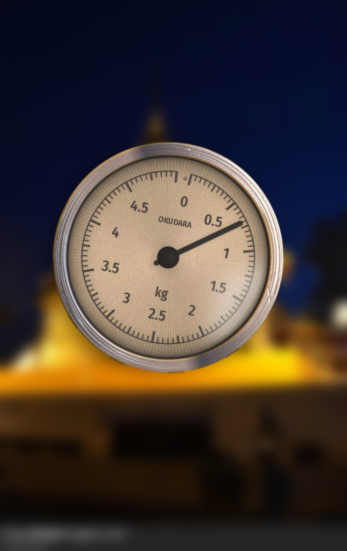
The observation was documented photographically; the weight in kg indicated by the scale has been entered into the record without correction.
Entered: 0.7 kg
